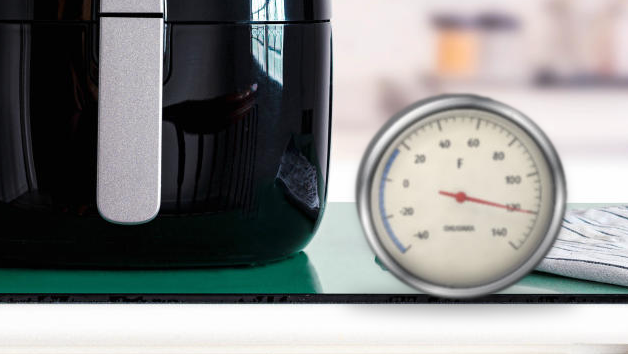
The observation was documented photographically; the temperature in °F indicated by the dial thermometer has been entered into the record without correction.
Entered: 120 °F
